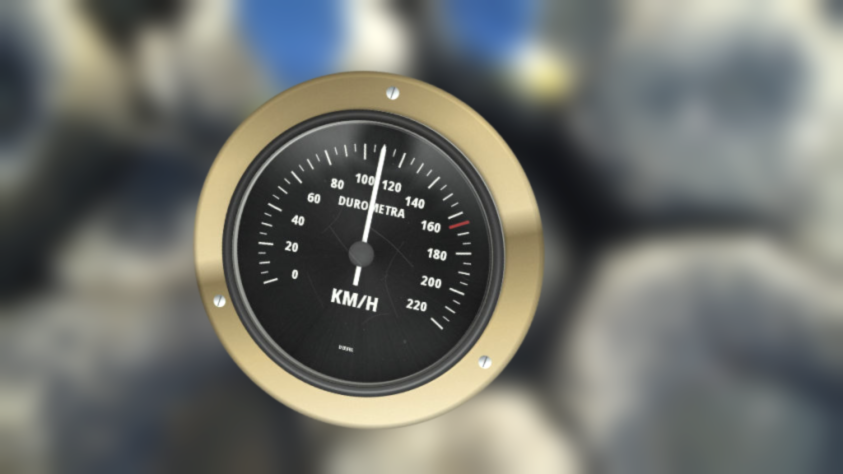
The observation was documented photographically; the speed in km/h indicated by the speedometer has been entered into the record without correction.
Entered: 110 km/h
